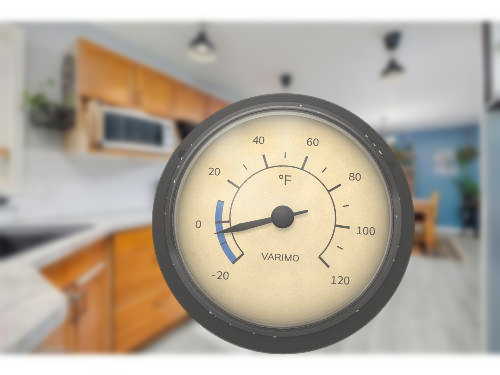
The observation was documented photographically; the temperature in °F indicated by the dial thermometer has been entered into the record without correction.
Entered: -5 °F
